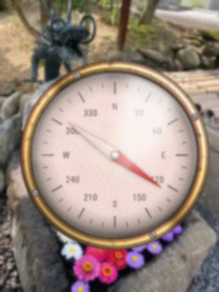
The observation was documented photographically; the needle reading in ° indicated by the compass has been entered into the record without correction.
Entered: 125 °
